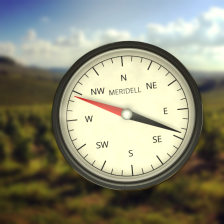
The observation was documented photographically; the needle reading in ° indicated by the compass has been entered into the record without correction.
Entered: 295 °
